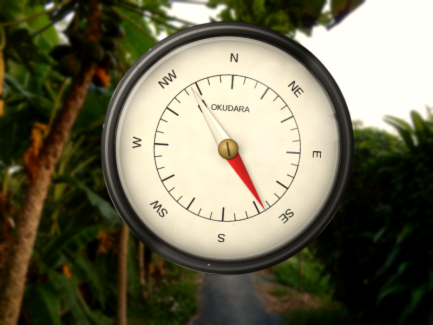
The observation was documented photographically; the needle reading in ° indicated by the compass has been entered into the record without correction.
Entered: 145 °
